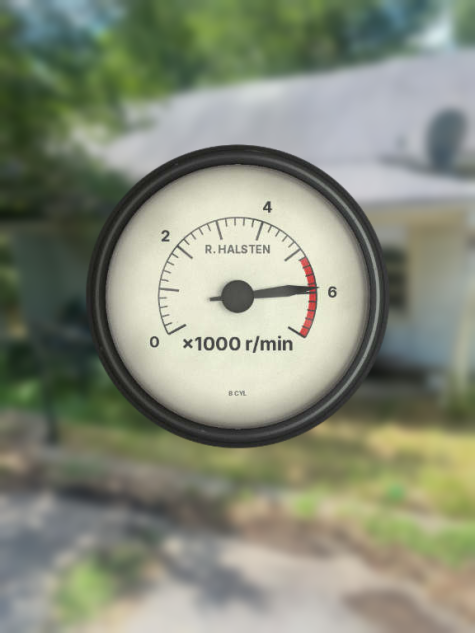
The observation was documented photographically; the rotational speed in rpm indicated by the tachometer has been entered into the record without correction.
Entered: 5900 rpm
